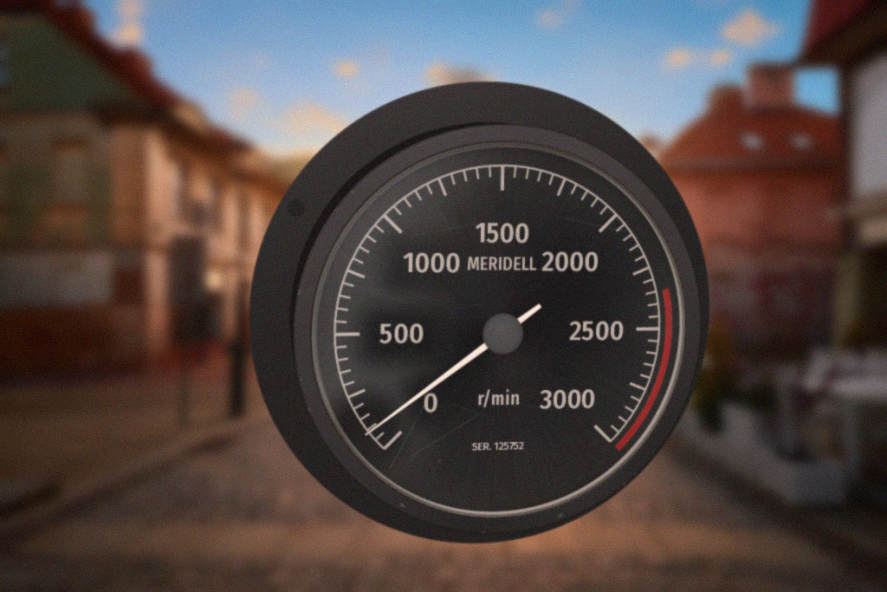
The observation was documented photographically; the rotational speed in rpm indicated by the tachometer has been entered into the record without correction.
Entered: 100 rpm
